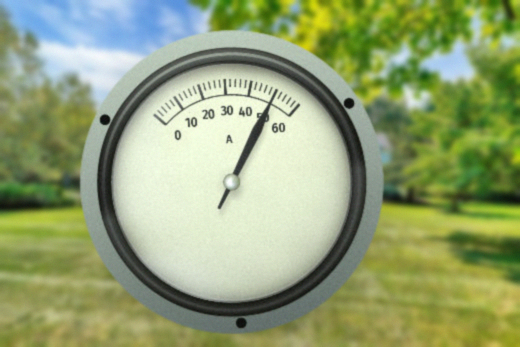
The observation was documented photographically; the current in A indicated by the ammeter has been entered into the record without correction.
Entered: 50 A
